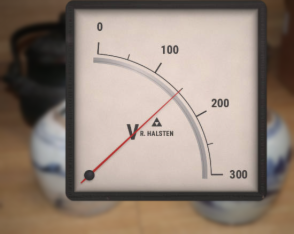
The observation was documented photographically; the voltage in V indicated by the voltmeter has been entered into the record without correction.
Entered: 150 V
